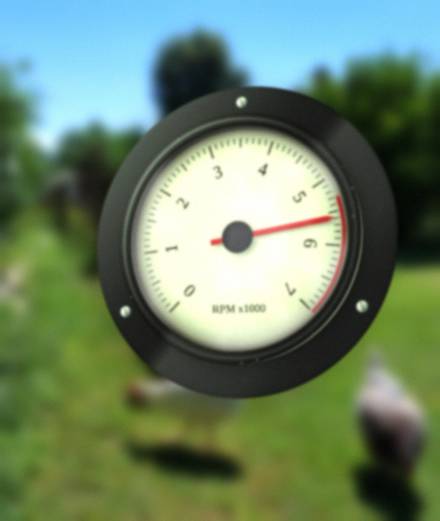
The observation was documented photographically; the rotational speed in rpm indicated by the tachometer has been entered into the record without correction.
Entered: 5600 rpm
